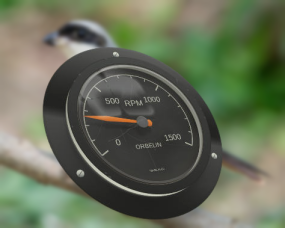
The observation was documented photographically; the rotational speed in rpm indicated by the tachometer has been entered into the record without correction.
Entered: 250 rpm
